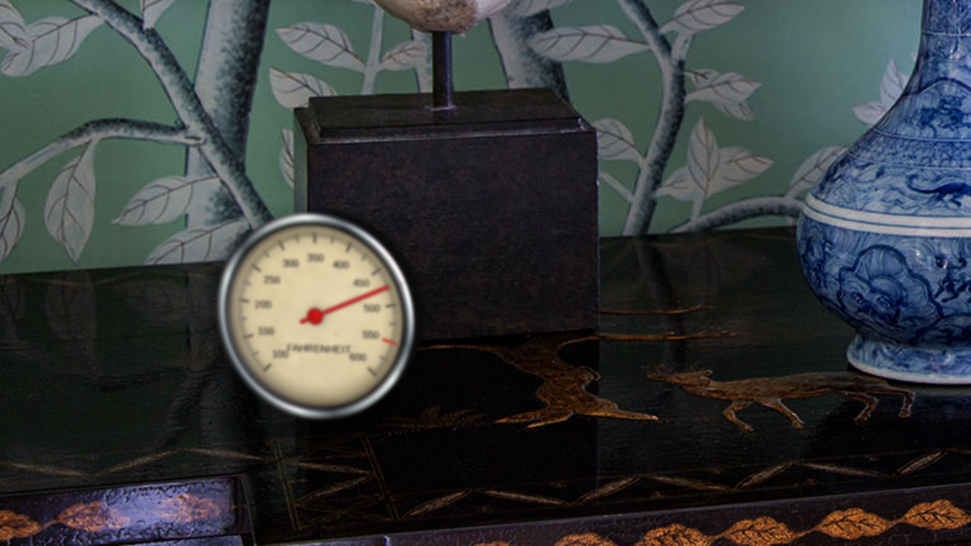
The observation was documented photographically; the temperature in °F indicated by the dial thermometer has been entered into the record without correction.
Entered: 475 °F
